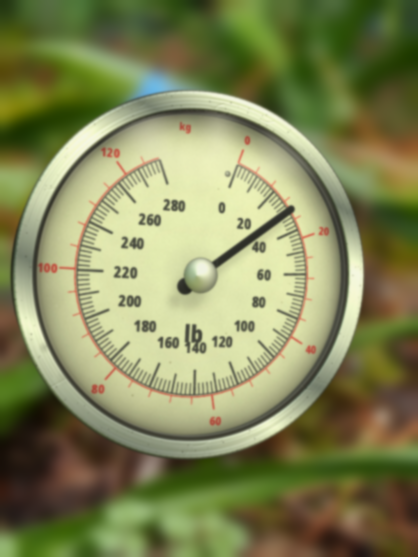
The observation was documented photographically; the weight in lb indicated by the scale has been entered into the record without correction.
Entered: 30 lb
